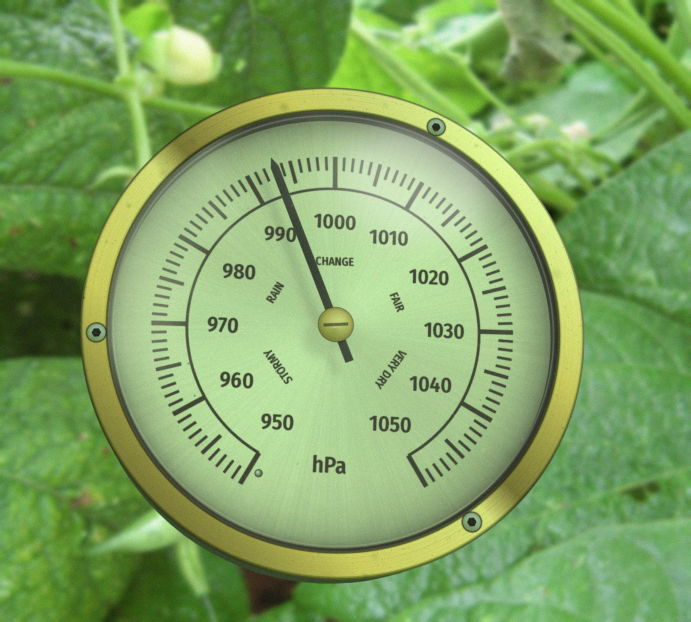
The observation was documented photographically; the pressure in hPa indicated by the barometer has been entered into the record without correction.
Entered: 993 hPa
